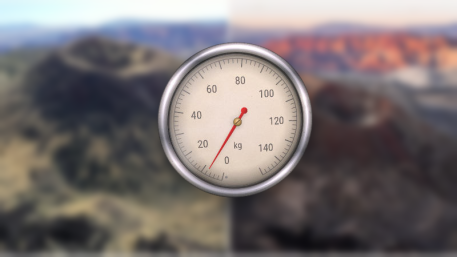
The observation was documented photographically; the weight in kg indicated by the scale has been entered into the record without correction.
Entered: 8 kg
